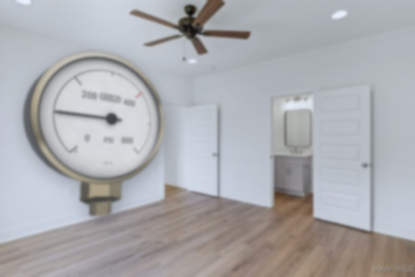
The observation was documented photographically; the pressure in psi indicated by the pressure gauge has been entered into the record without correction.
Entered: 100 psi
